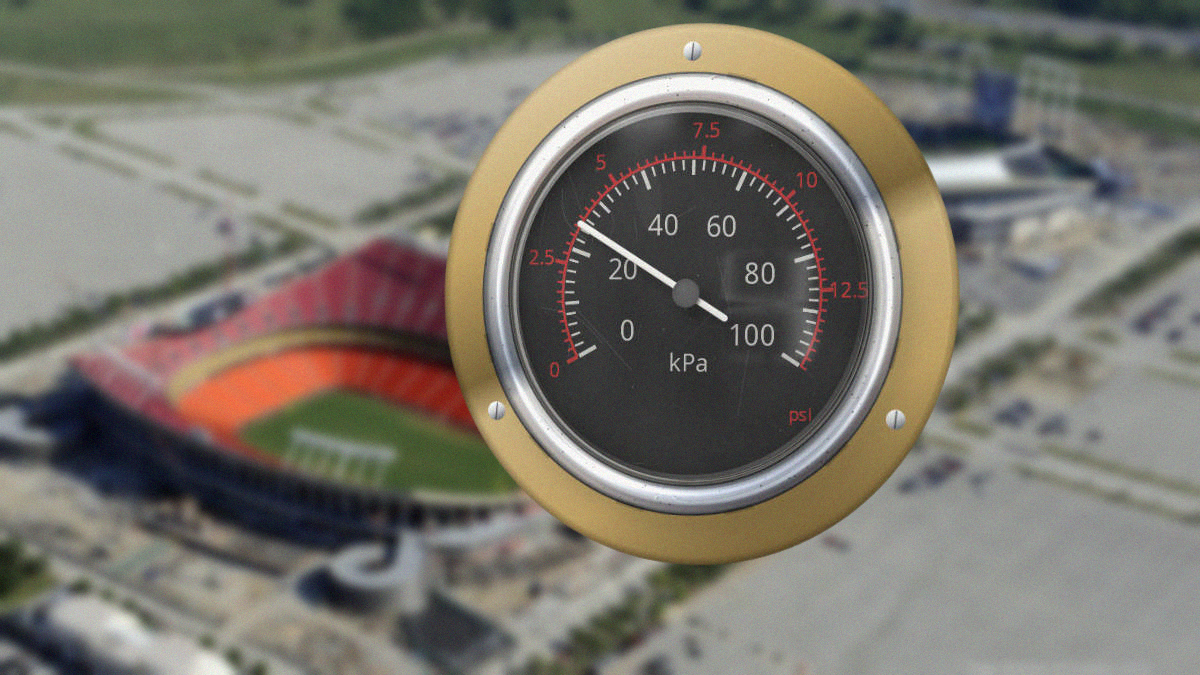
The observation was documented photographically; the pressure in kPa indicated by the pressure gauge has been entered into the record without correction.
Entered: 25 kPa
